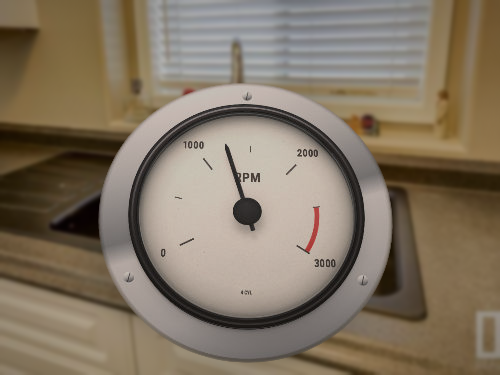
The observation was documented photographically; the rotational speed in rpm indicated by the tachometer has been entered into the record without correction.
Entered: 1250 rpm
